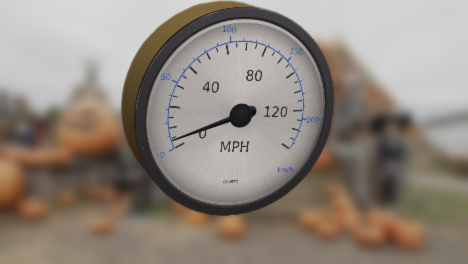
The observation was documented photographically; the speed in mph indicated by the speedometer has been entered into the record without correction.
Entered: 5 mph
